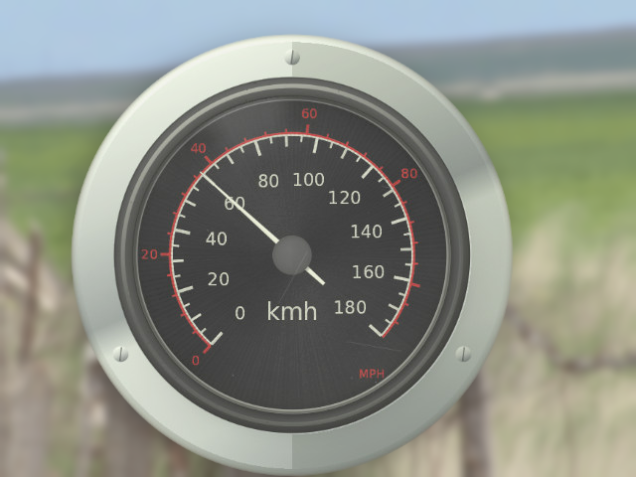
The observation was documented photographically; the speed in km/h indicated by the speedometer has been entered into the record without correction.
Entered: 60 km/h
